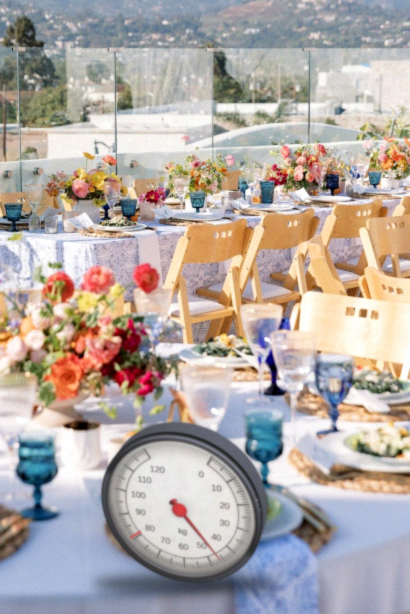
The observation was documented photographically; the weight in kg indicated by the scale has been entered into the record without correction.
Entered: 45 kg
